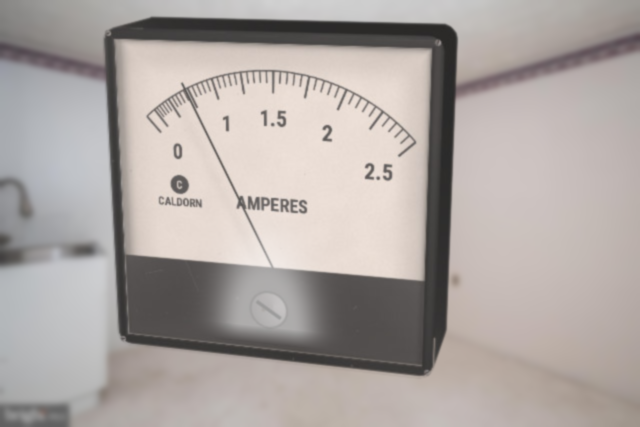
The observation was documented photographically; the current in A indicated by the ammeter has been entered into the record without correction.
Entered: 0.75 A
